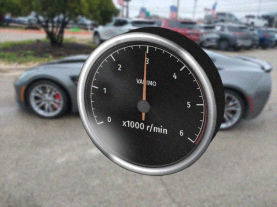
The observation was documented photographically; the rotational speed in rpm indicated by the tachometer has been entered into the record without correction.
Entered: 3000 rpm
